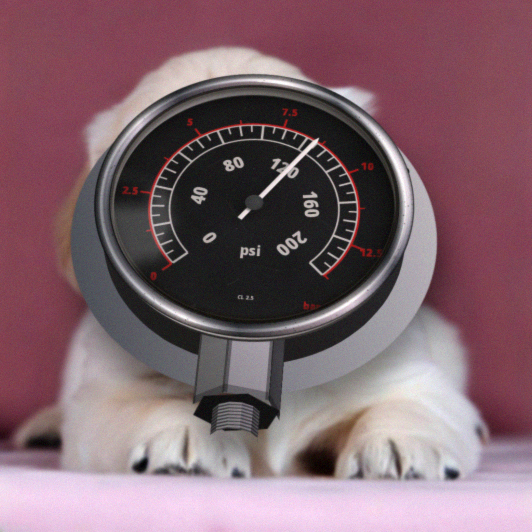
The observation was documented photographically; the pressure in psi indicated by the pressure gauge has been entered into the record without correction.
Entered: 125 psi
